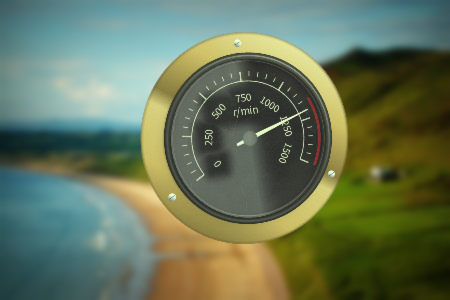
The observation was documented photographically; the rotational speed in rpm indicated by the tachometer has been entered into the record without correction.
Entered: 1200 rpm
